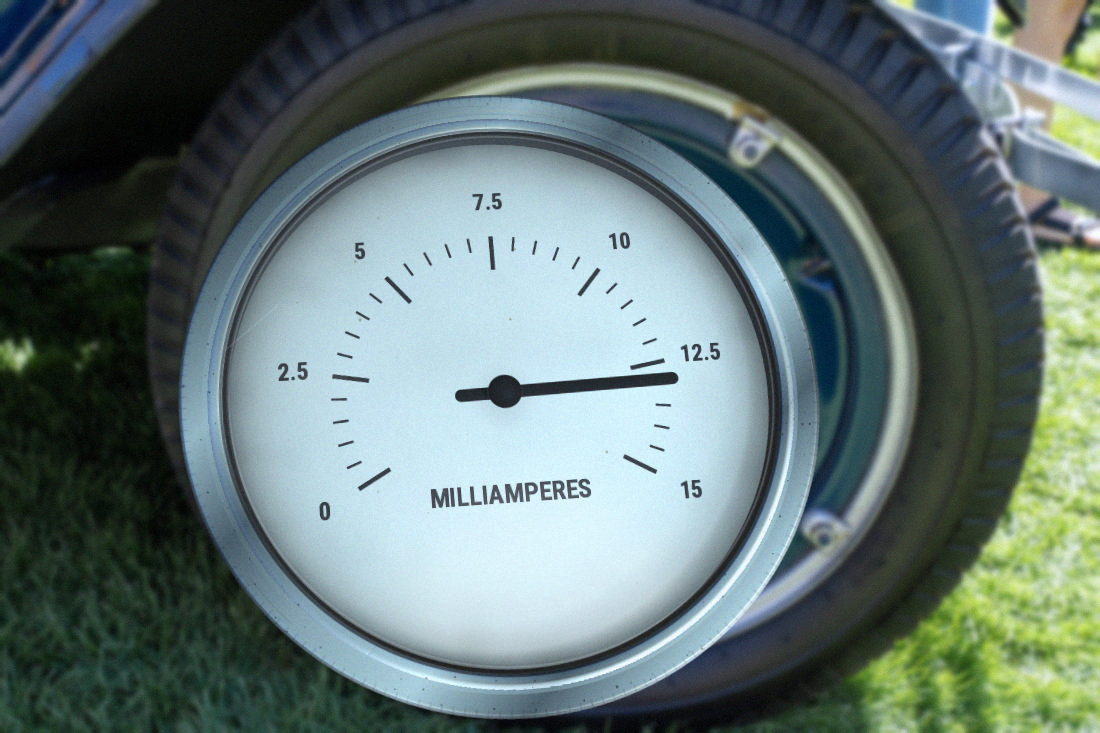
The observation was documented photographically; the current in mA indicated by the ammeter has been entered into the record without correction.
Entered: 13 mA
